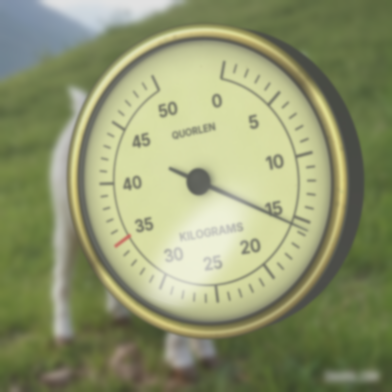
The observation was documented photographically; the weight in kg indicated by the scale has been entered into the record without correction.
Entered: 15.5 kg
